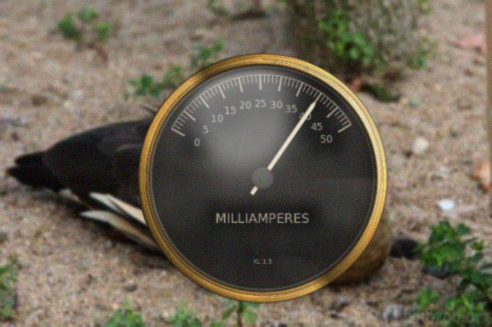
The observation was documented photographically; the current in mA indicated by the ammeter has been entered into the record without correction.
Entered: 40 mA
